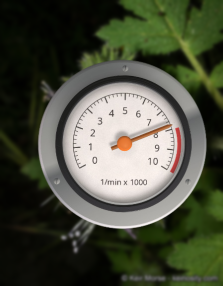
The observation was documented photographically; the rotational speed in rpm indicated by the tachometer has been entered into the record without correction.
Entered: 7800 rpm
